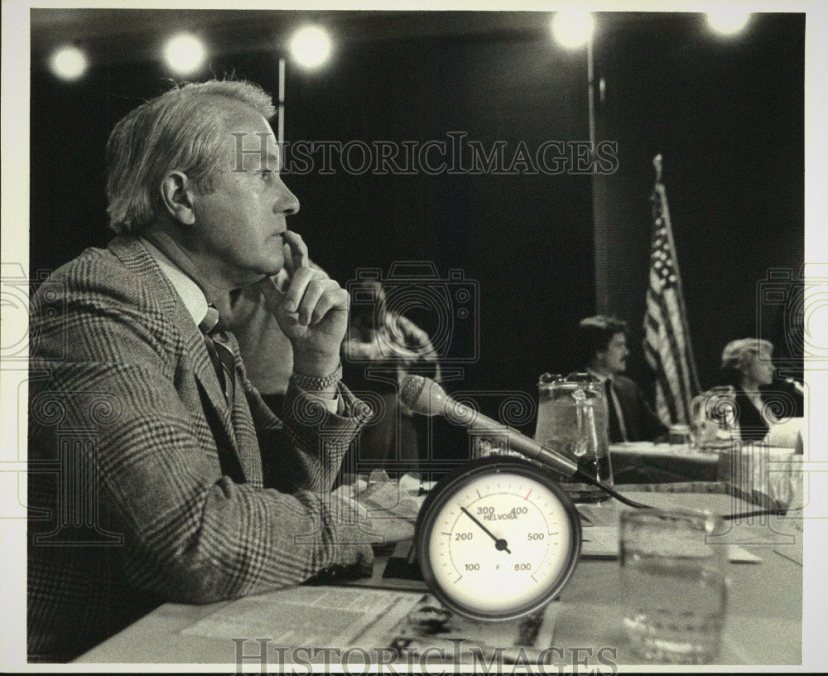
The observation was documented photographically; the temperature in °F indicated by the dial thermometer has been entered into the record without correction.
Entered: 260 °F
